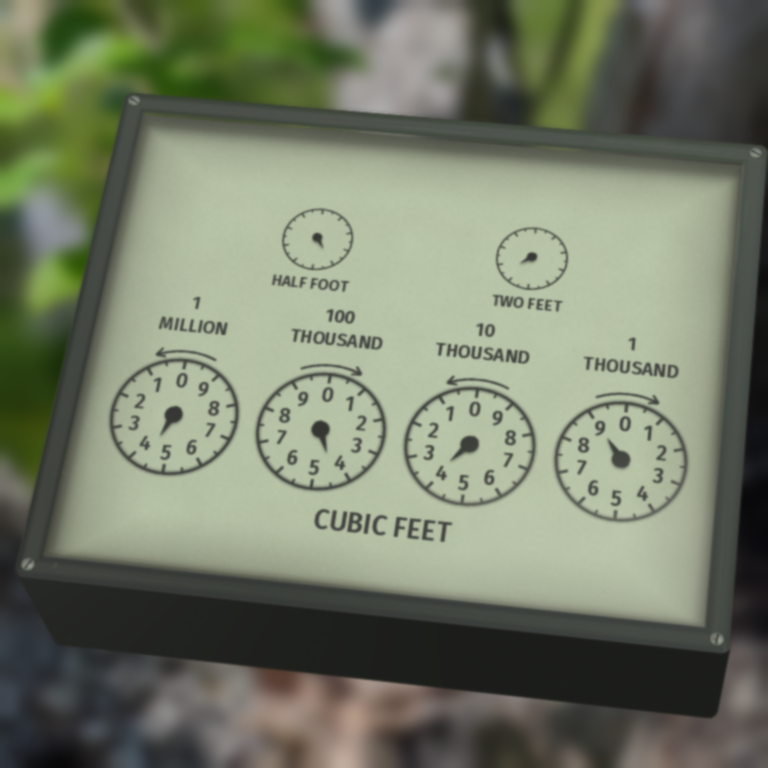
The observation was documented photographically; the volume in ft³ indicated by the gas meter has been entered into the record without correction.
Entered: 443900 ft³
